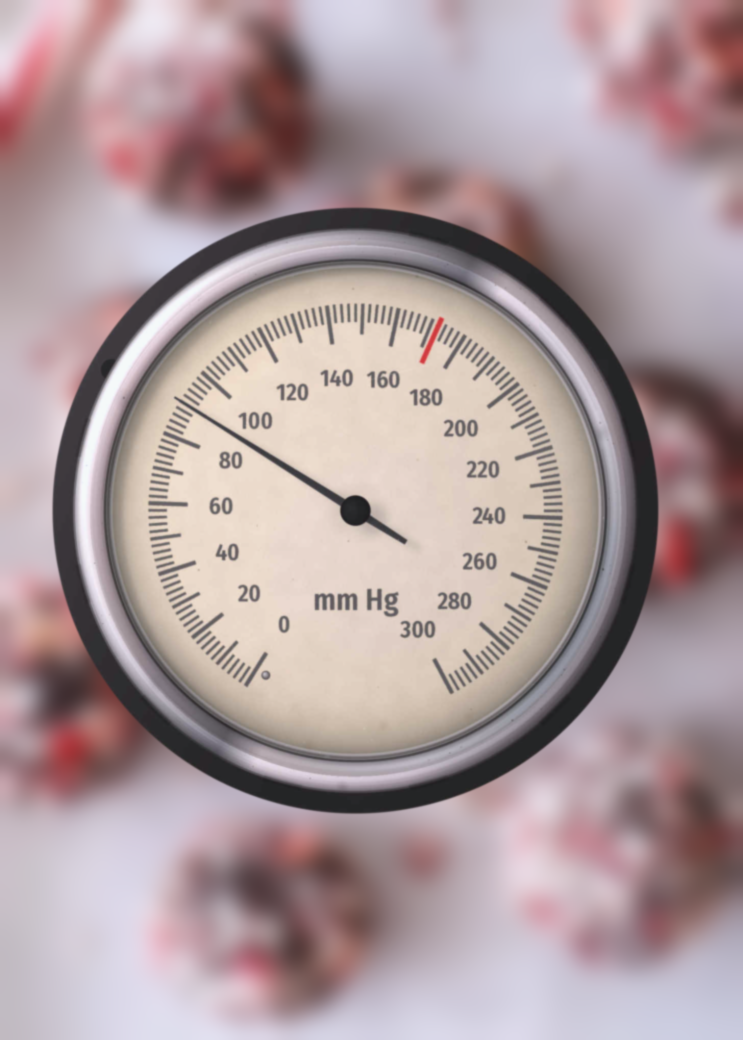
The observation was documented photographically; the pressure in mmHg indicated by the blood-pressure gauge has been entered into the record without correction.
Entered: 90 mmHg
